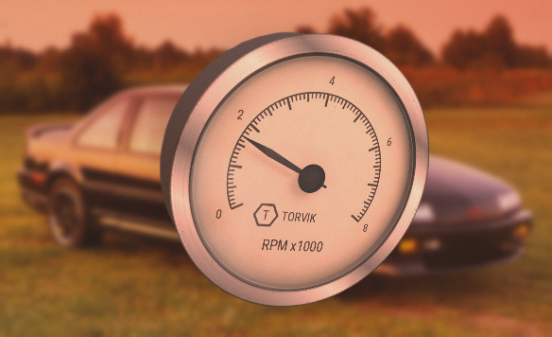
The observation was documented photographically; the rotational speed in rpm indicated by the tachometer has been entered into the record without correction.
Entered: 1700 rpm
